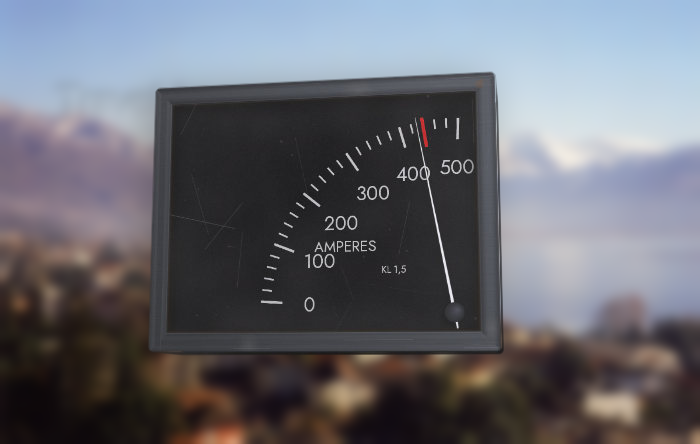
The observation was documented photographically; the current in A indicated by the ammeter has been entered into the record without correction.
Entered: 430 A
